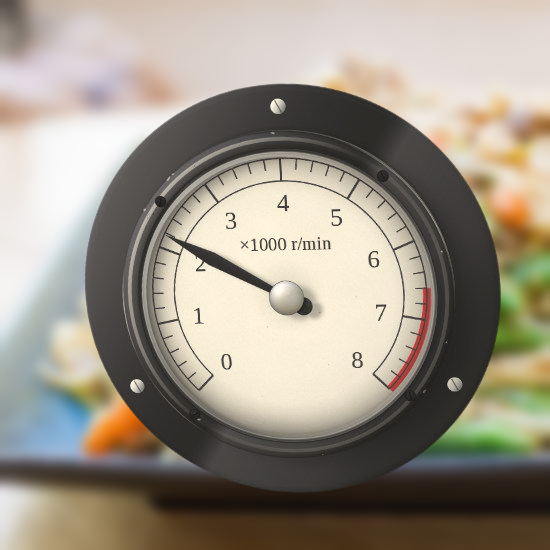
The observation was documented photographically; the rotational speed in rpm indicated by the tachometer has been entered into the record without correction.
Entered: 2200 rpm
